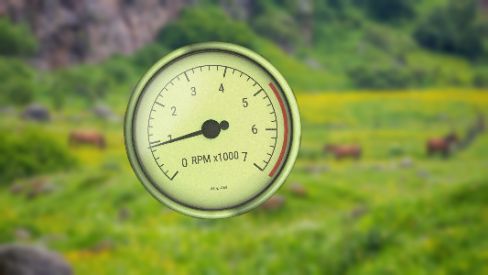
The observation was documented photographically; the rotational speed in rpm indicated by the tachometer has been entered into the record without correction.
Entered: 900 rpm
